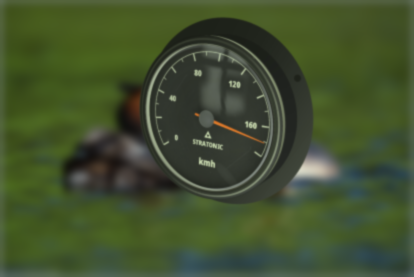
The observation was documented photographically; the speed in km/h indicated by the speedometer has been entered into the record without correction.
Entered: 170 km/h
